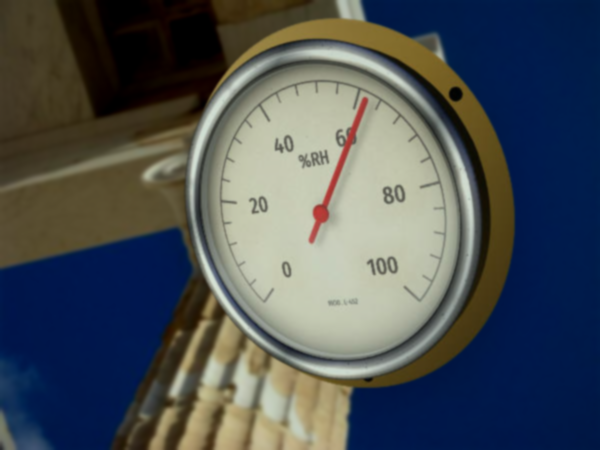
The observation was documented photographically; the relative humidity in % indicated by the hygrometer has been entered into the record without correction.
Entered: 62 %
